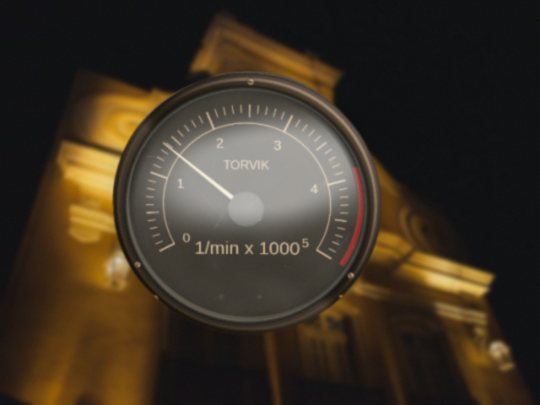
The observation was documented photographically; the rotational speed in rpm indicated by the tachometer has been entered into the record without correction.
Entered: 1400 rpm
